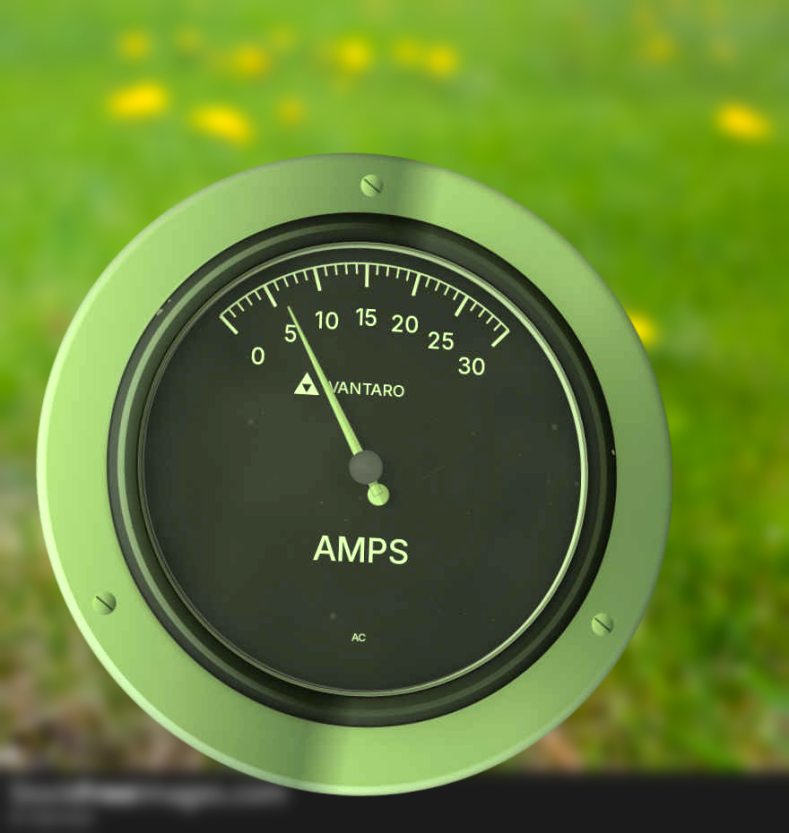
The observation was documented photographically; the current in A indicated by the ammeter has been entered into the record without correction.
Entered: 6 A
